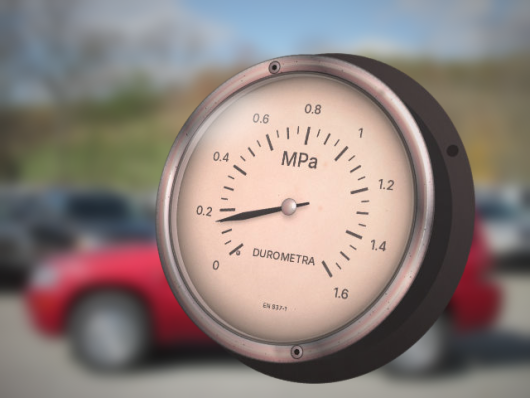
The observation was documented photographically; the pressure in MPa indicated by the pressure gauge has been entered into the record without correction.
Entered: 0.15 MPa
